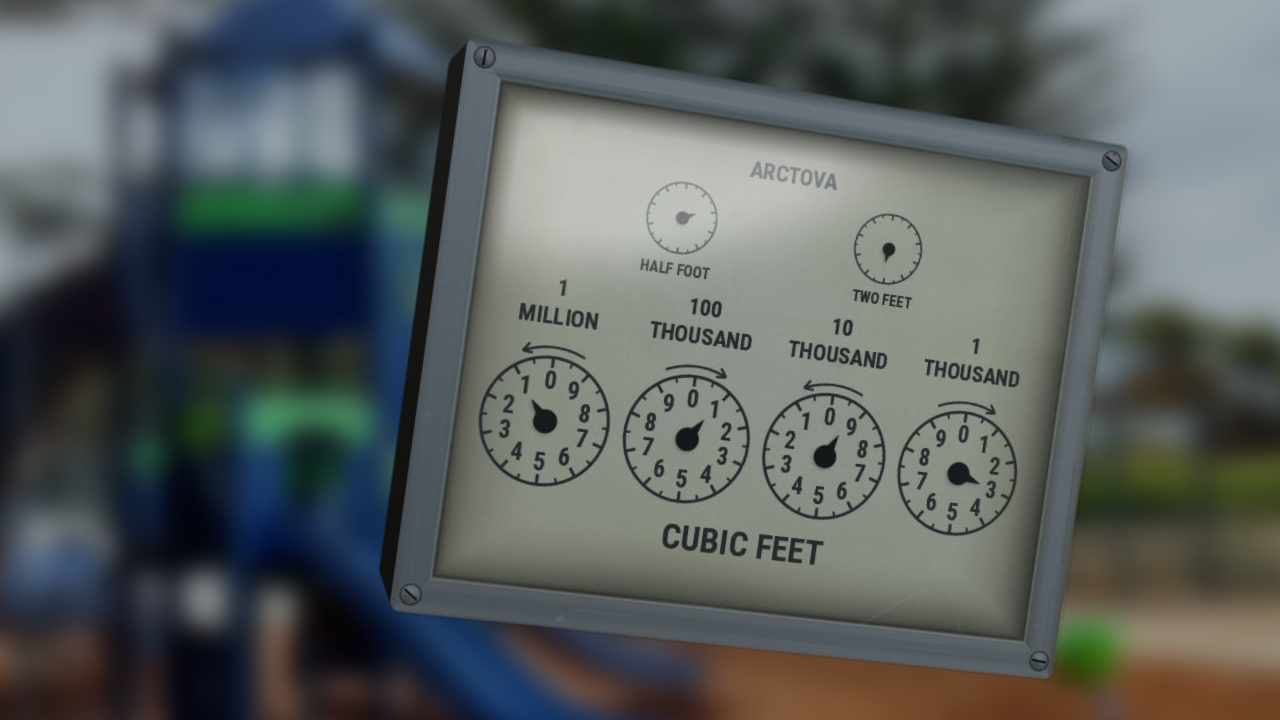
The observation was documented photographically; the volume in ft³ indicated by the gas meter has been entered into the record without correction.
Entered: 109300 ft³
